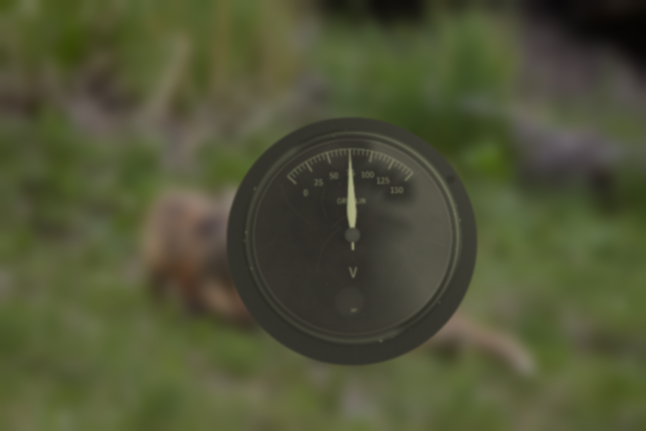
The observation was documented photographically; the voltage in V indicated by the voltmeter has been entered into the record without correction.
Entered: 75 V
